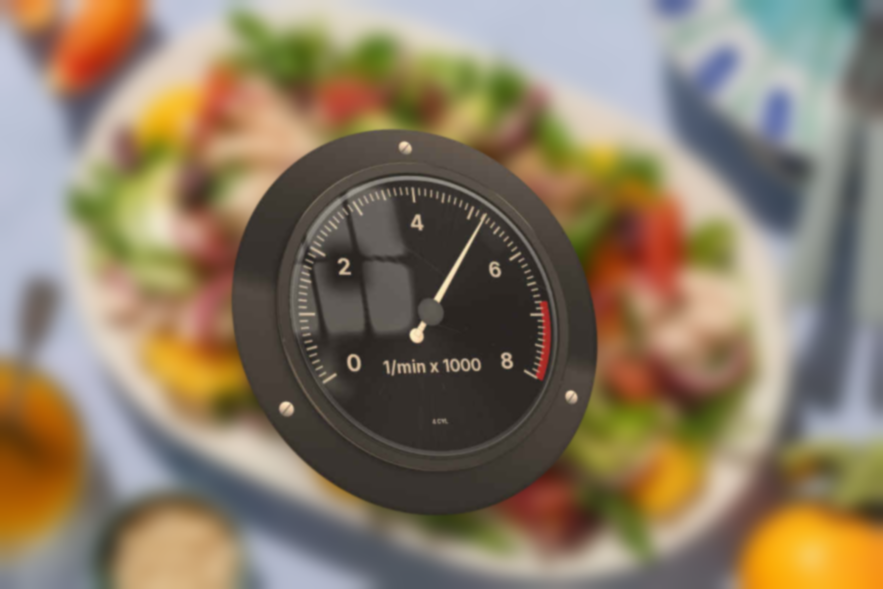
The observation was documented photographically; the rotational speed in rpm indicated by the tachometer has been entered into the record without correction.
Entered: 5200 rpm
